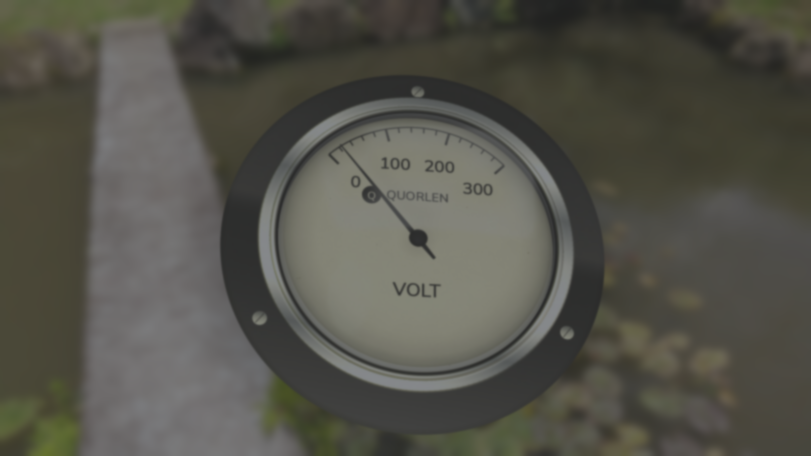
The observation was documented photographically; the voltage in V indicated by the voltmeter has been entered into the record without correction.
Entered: 20 V
